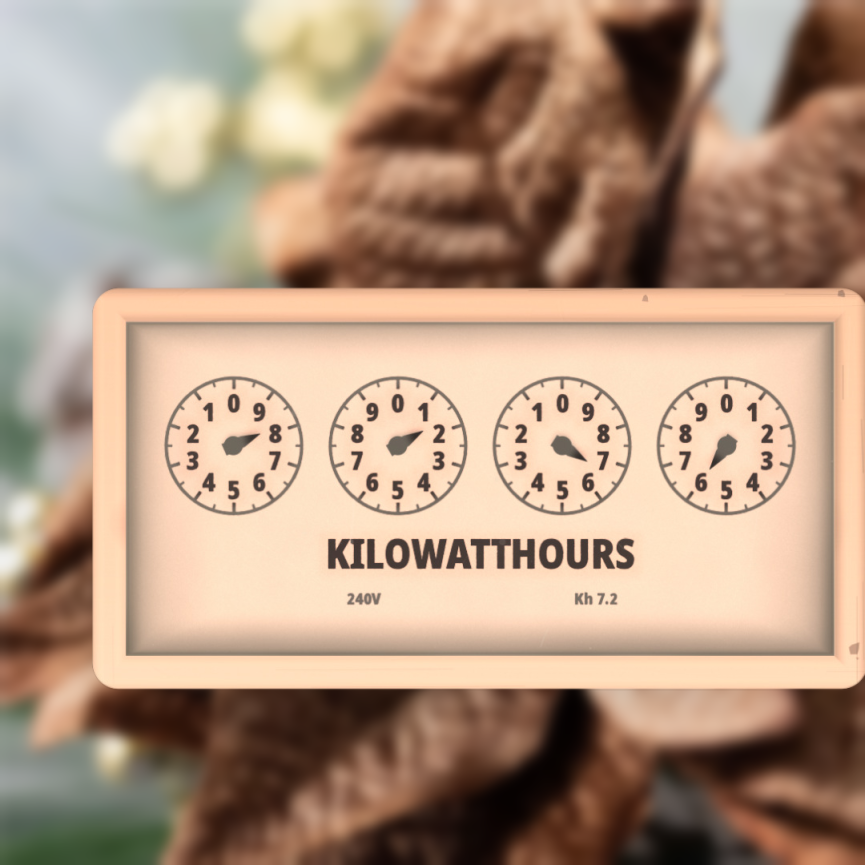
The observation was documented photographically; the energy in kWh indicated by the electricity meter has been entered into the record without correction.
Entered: 8166 kWh
